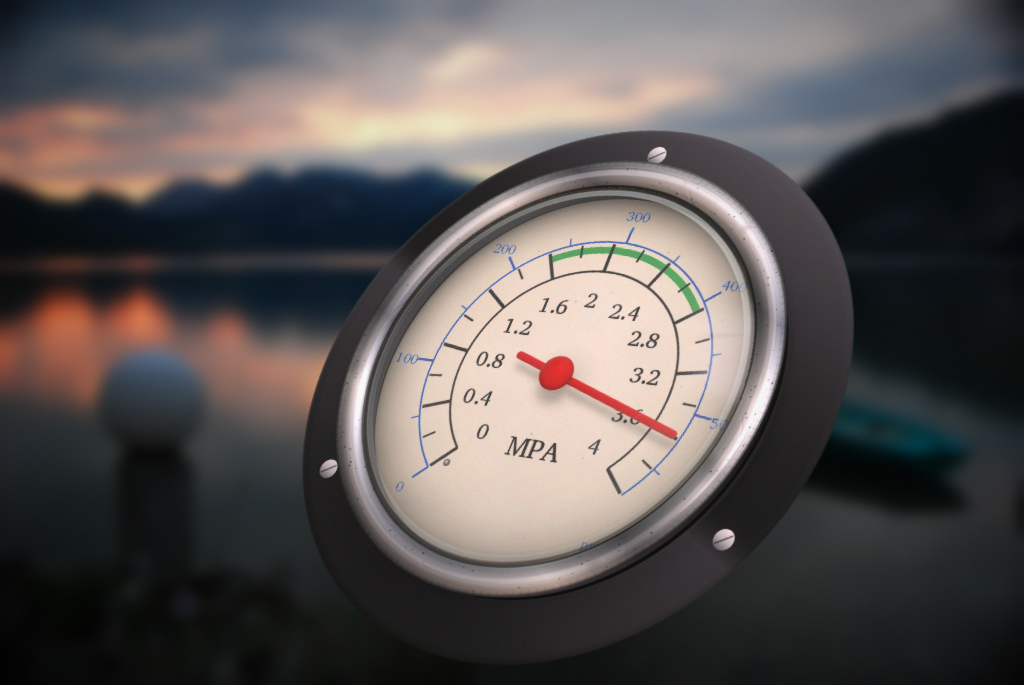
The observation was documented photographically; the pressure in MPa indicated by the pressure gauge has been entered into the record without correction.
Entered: 3.6 MPa
